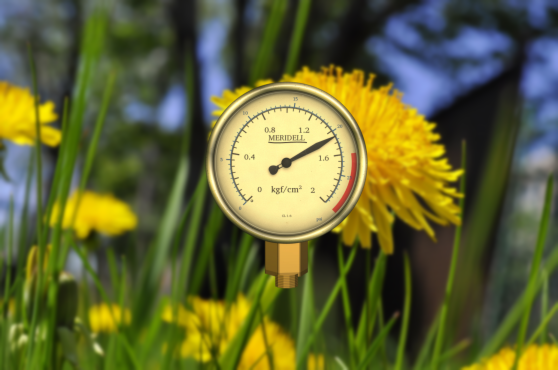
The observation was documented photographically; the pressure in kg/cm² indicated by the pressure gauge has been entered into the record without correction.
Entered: 1.45 kg/cm²
